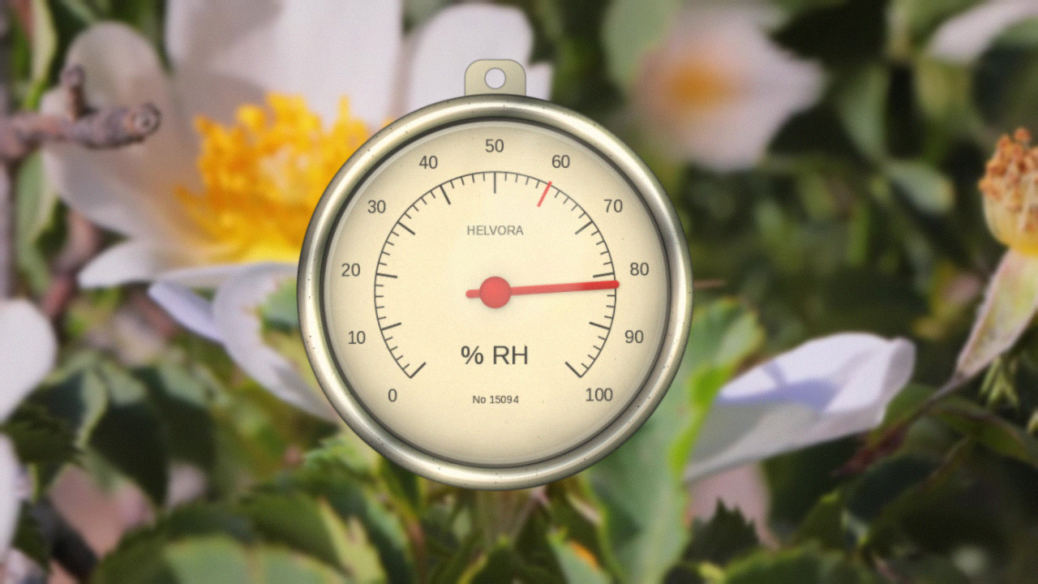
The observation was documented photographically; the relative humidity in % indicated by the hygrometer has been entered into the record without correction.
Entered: 82 %
